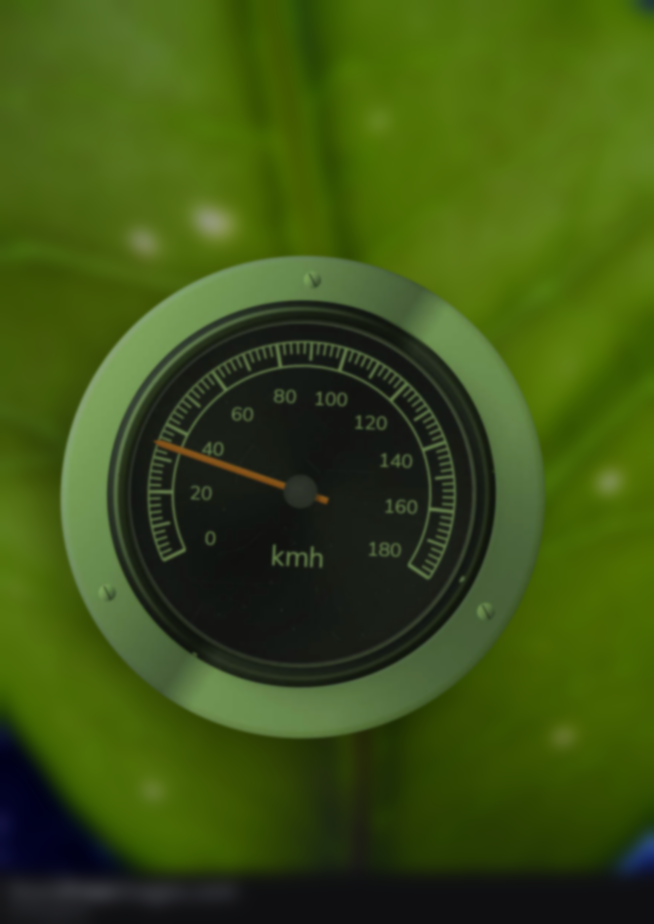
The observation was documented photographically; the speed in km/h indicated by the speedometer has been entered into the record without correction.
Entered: 34 km/h
